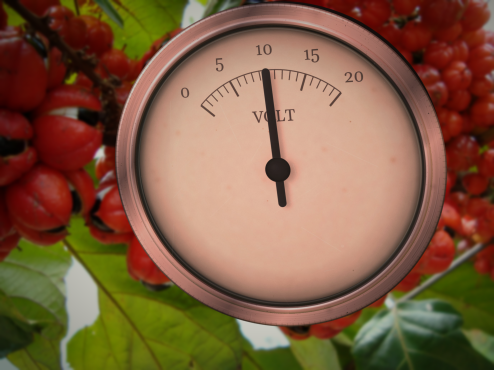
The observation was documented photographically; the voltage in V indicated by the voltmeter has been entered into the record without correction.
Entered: 10 V
